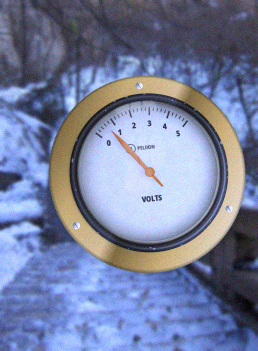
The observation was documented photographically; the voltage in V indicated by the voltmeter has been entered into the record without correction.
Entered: 0.6 V
